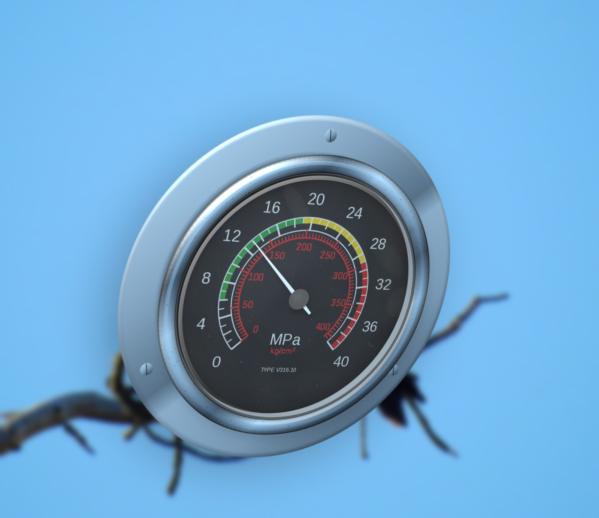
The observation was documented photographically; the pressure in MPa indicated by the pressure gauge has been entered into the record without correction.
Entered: 13 MPa
